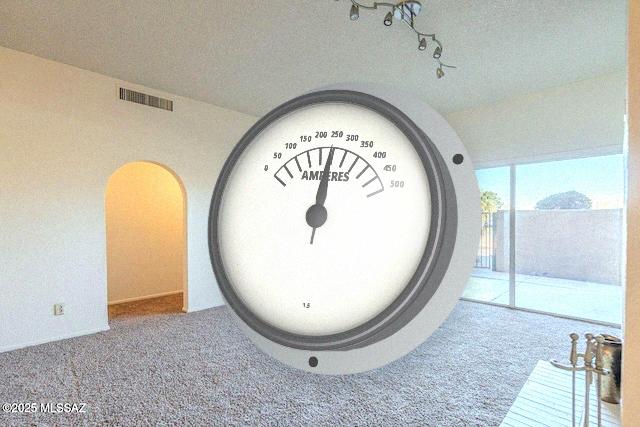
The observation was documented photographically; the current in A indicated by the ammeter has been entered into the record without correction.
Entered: 250 A
